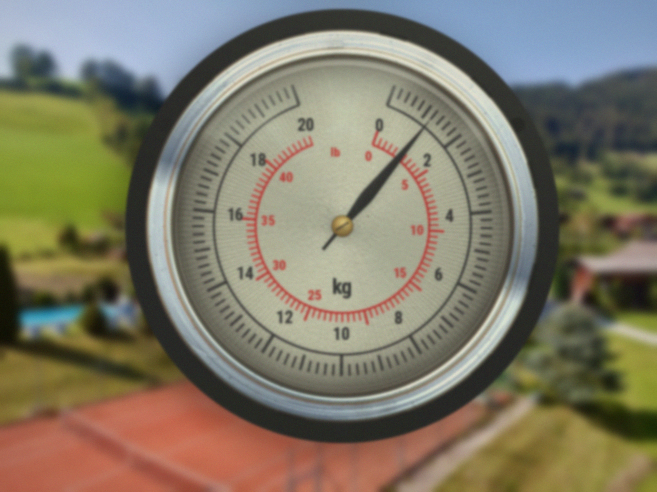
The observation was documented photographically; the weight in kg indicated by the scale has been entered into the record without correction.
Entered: 1.2 kg
